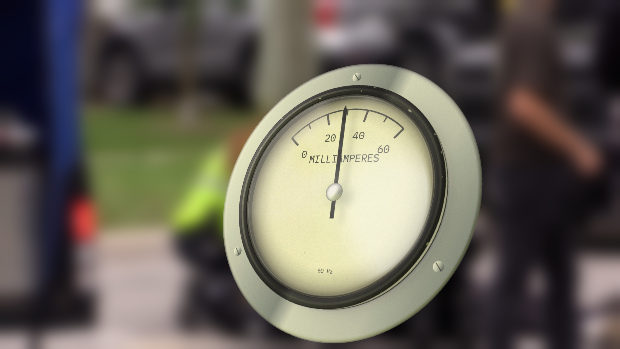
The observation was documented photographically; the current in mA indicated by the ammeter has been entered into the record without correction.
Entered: 30 mA
